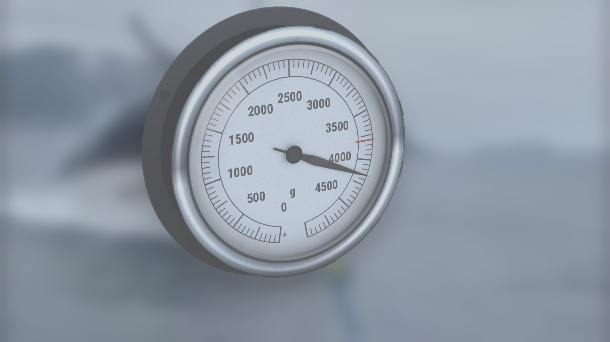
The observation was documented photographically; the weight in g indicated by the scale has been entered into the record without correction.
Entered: 4150 g
